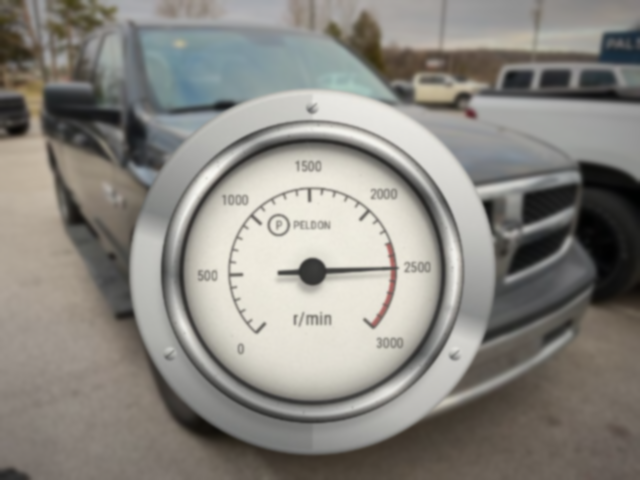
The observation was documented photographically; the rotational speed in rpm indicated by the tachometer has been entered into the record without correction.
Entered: 2500 rpm
